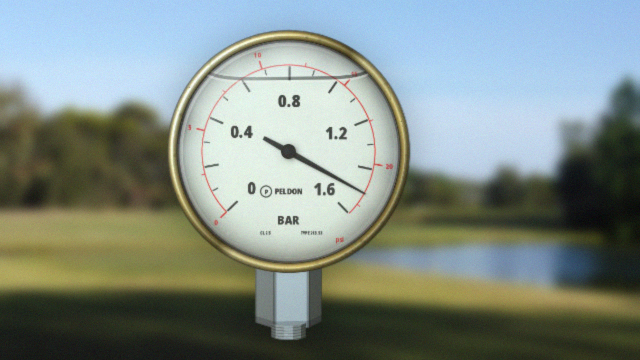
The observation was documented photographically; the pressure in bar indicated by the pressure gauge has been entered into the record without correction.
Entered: 1.5 bar
